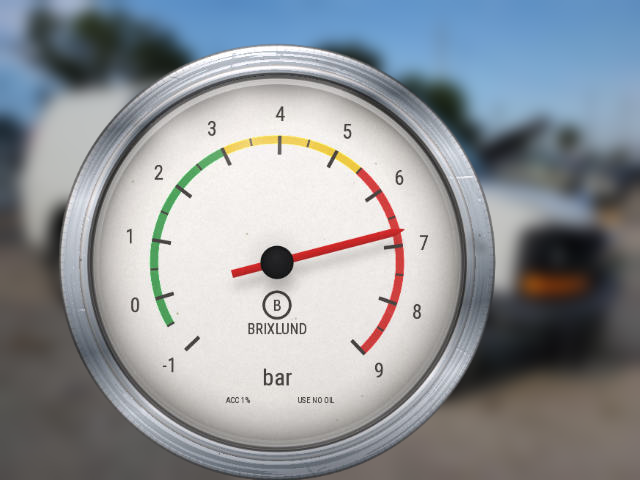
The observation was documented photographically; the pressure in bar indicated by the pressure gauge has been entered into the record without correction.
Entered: 6.75 bar
